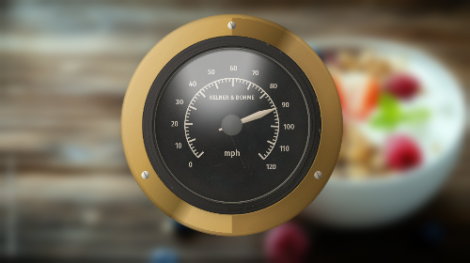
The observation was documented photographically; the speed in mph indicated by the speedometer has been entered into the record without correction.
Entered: 90 mph
